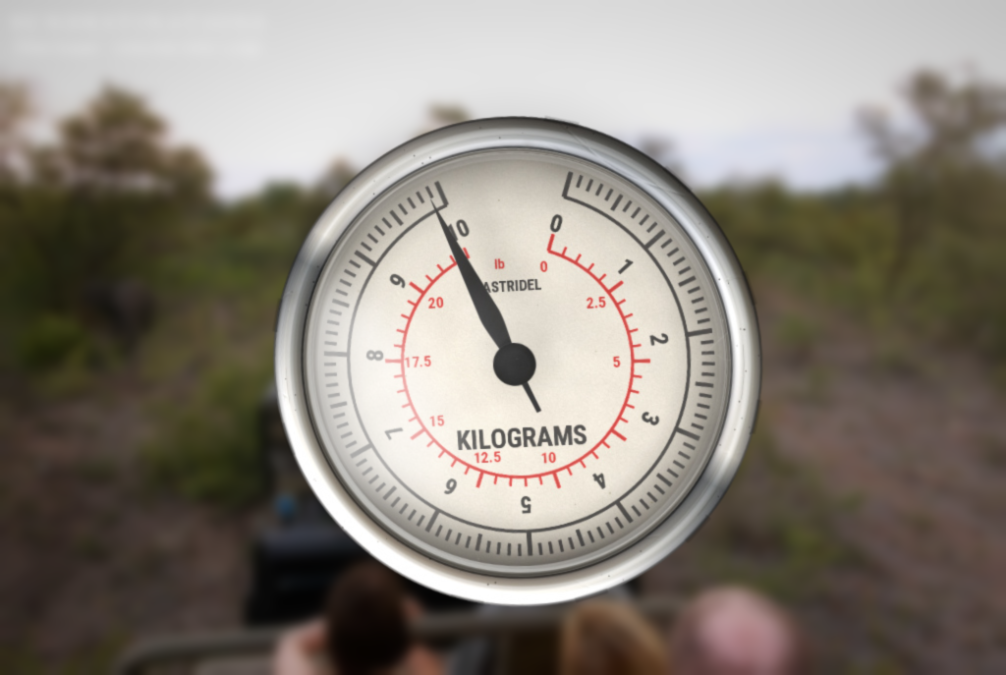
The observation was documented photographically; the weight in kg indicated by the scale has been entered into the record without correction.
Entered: 9.9 kg
